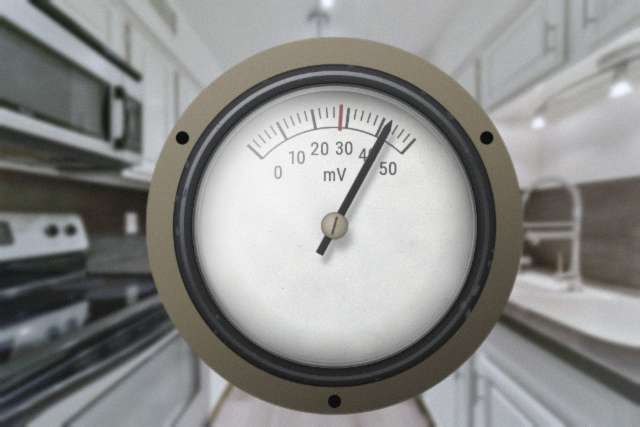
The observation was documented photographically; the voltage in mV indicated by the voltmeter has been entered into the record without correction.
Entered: 42 mV
